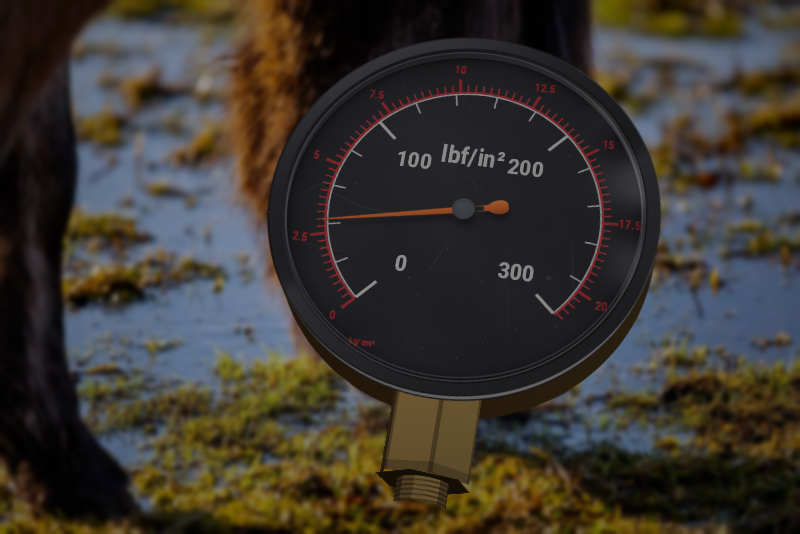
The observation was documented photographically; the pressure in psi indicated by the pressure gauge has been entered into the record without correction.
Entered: 40 psi
